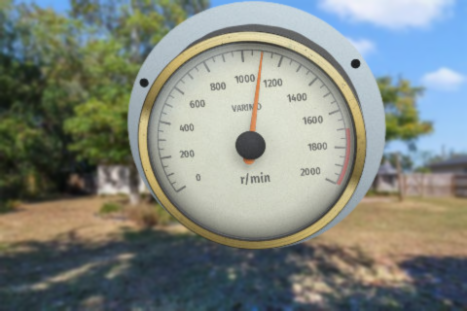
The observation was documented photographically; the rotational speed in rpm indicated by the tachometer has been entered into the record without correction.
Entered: 1100 rpm
